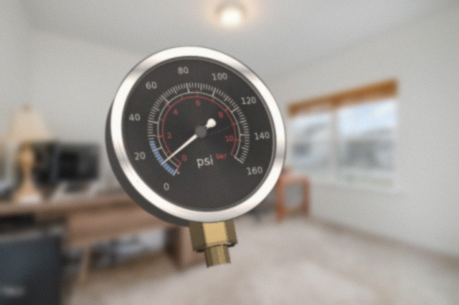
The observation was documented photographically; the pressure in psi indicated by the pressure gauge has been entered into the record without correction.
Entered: 10 psi
